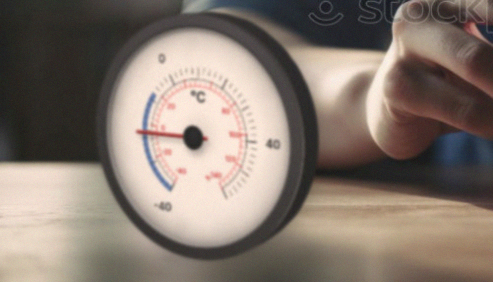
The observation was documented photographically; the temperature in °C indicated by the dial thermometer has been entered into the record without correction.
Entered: -20 °C
